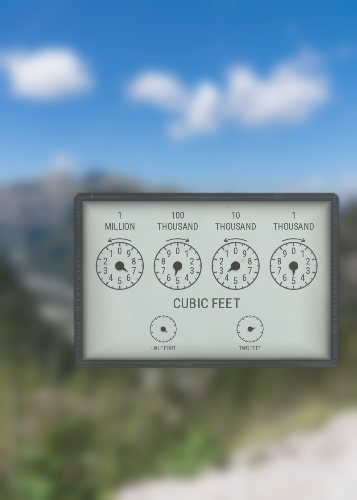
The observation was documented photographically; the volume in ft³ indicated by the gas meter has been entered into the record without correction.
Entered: 653500 ft³
